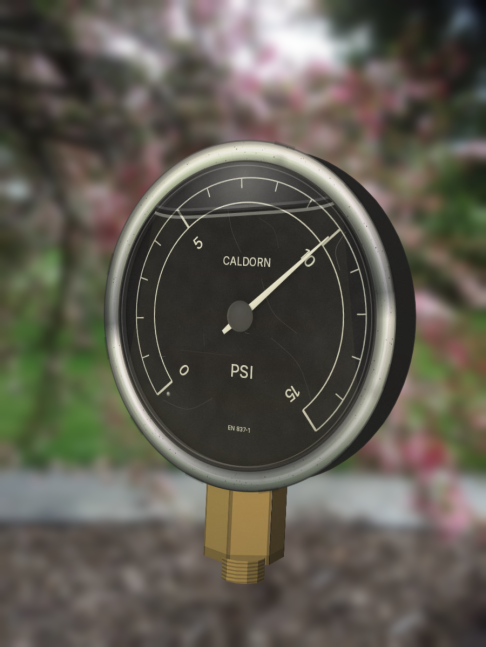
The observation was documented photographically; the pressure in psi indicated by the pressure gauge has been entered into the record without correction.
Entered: 10 psi
